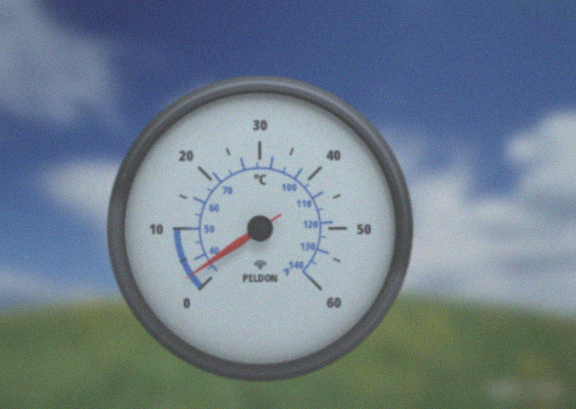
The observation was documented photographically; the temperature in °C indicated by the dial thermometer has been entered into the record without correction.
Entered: 2.5 °C
